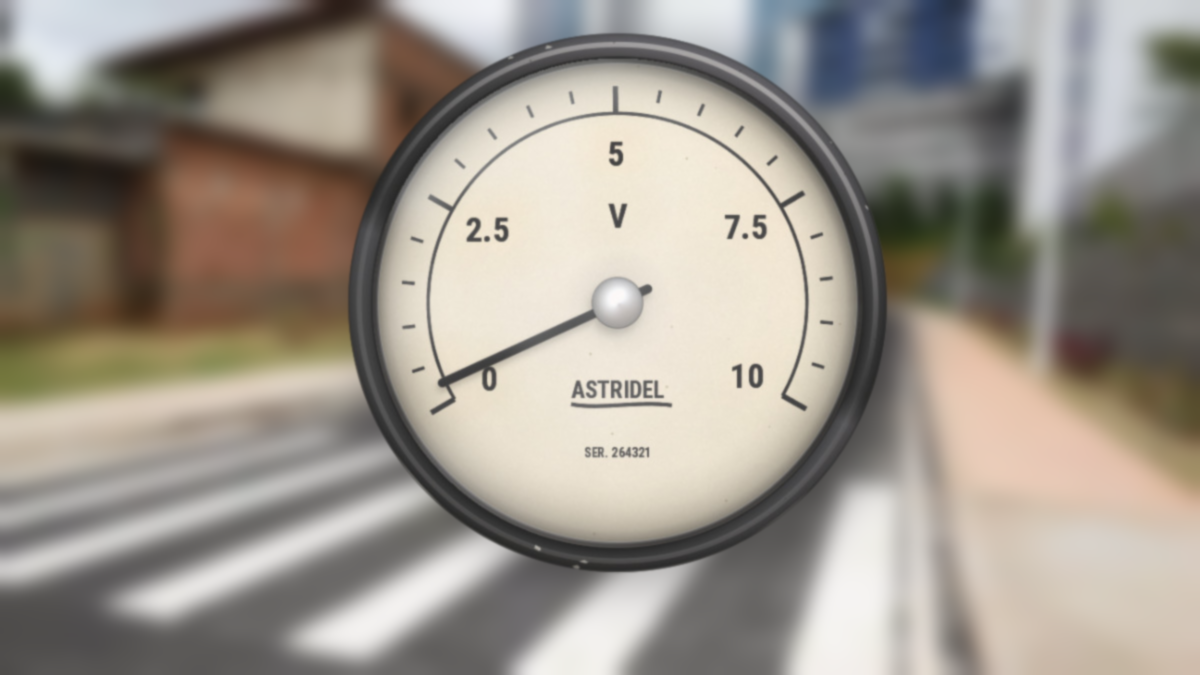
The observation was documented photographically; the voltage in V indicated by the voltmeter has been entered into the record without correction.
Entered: 0.25 V
